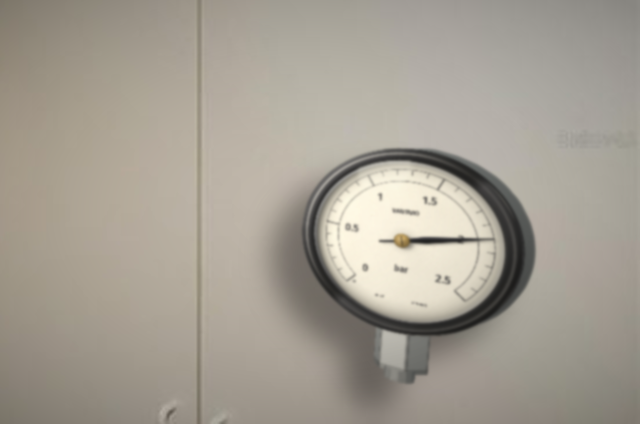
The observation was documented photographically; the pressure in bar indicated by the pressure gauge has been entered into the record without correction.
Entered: 2 bar
